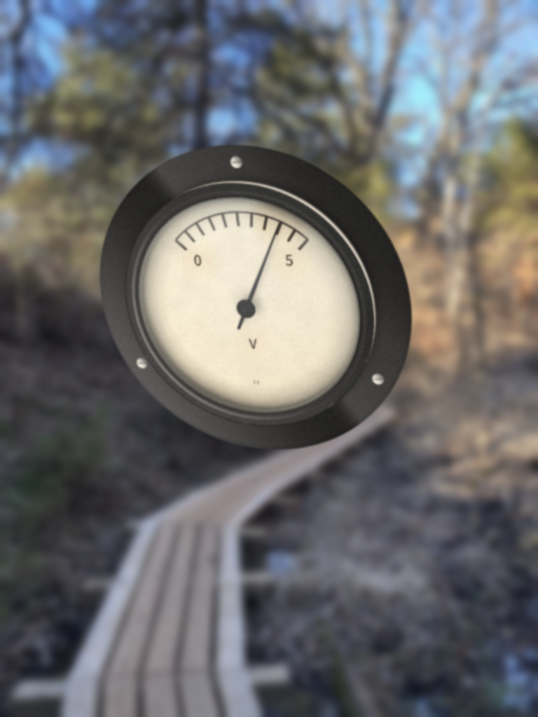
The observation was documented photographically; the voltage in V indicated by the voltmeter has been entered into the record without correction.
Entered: 4 V
